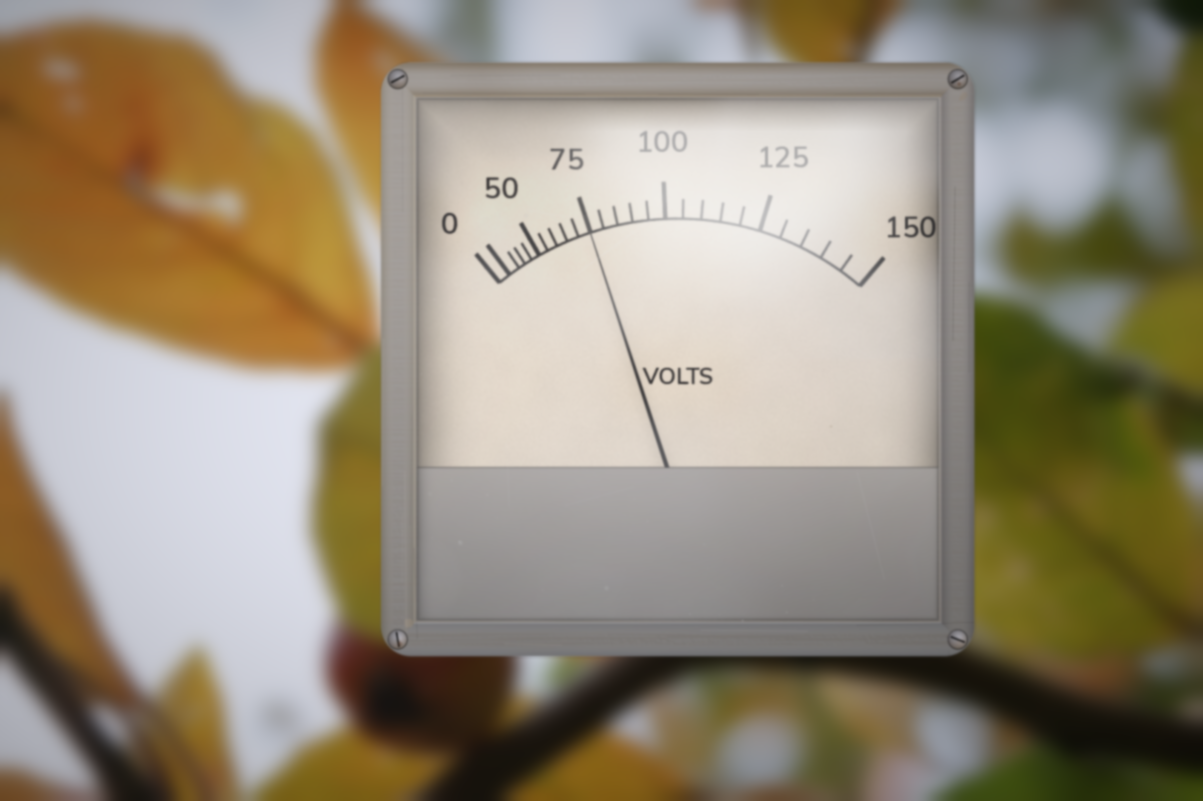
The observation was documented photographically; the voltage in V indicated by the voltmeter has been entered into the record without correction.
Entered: 75 V
